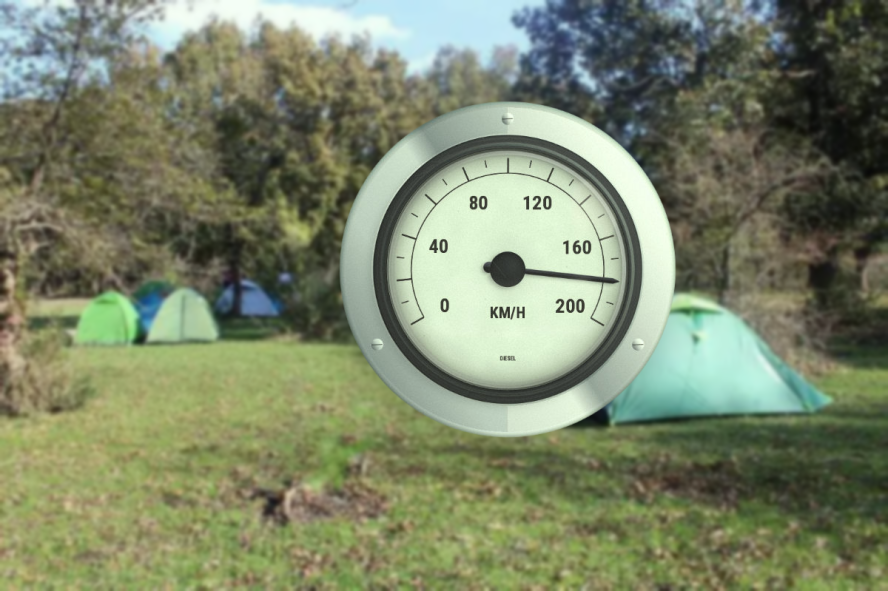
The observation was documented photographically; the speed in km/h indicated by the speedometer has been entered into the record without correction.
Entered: 180 km/h
